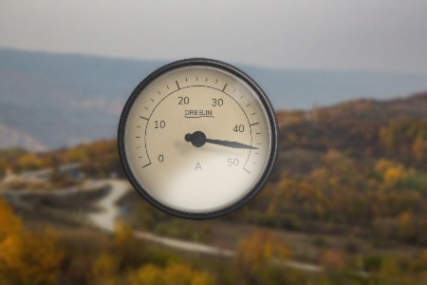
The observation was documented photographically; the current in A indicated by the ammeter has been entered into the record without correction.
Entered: 45 A
